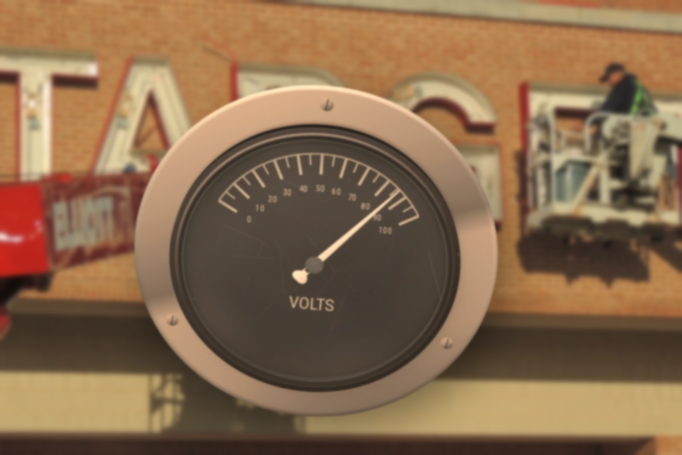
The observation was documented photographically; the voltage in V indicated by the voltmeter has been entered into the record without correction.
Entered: 85 V
